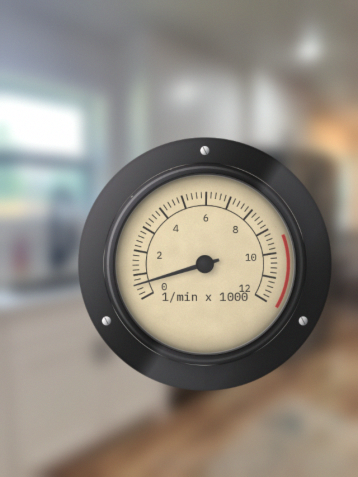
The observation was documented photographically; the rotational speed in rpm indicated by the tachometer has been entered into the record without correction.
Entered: 600 rpm
